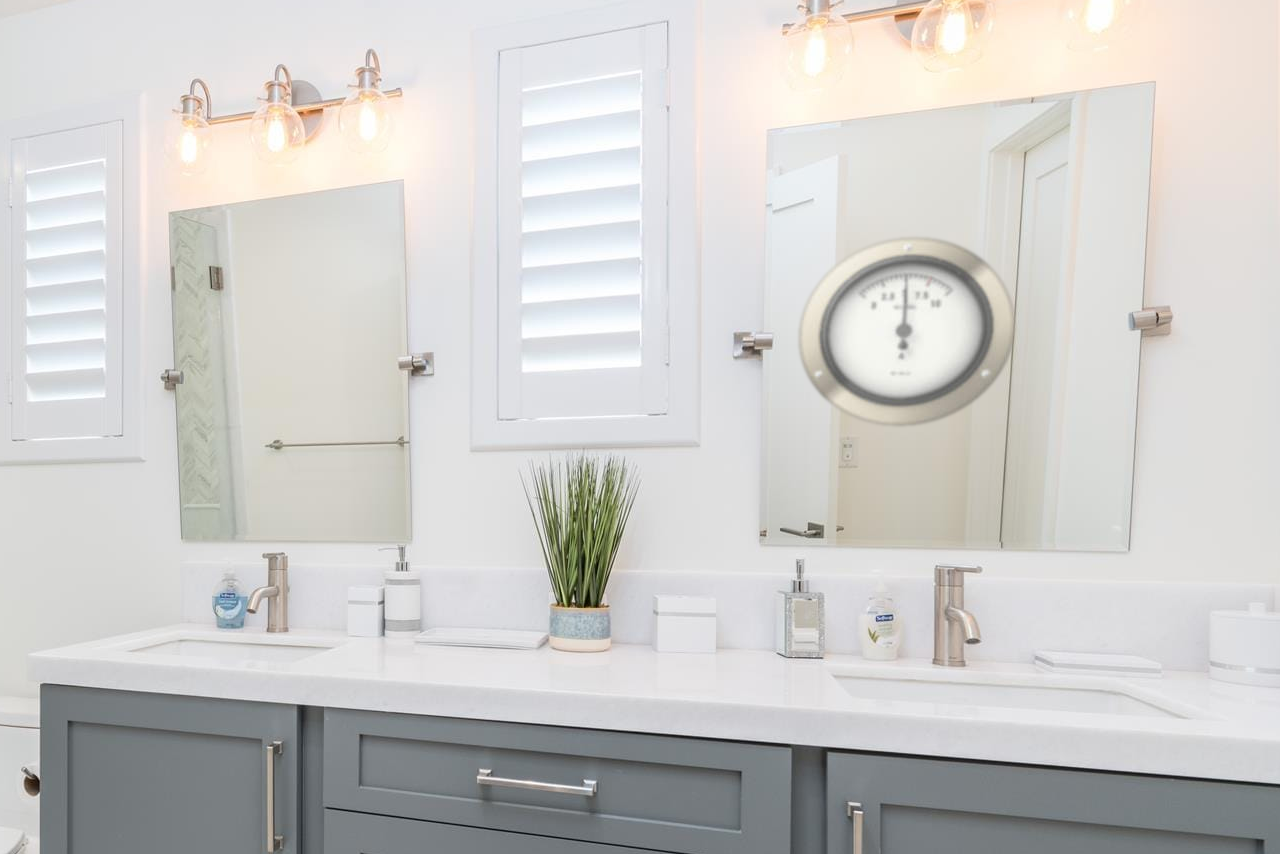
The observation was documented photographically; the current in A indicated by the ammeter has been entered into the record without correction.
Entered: 5 A
